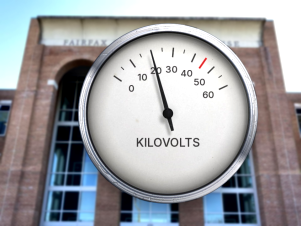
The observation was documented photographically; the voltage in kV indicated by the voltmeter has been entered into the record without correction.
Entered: 20 kV
